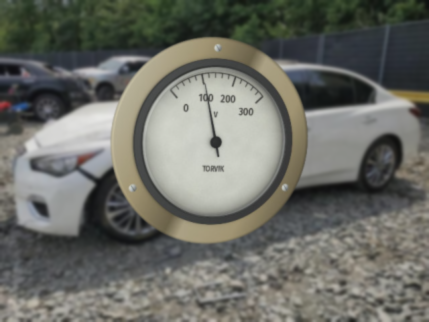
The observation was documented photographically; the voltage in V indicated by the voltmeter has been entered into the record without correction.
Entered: 100 V
